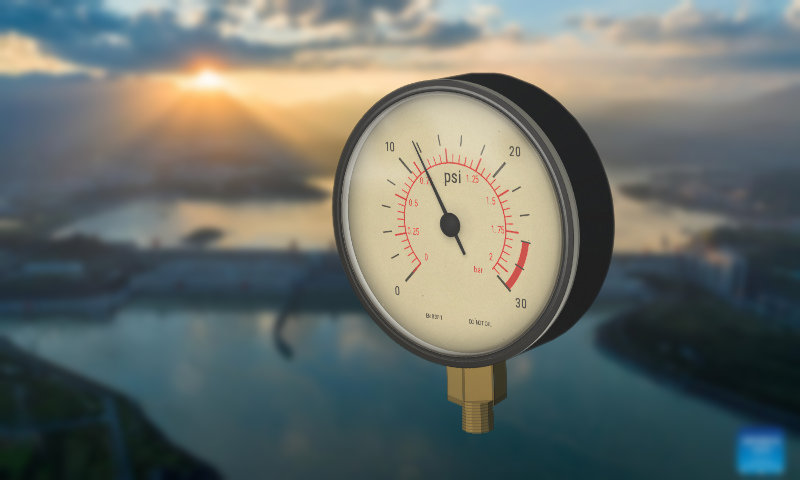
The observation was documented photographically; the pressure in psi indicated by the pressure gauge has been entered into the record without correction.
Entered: 12 psi
